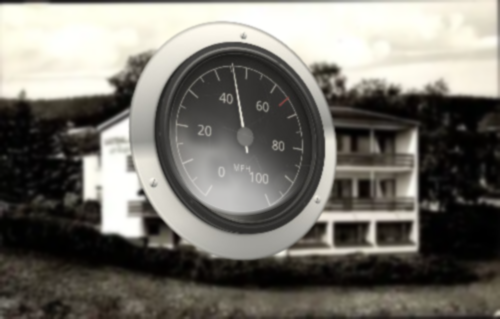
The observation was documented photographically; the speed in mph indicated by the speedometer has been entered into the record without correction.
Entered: 45 mph
